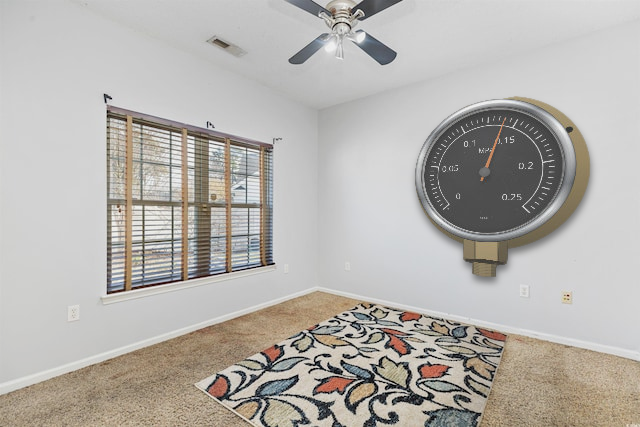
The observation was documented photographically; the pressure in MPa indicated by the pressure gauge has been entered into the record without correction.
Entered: 0.14 MPa
